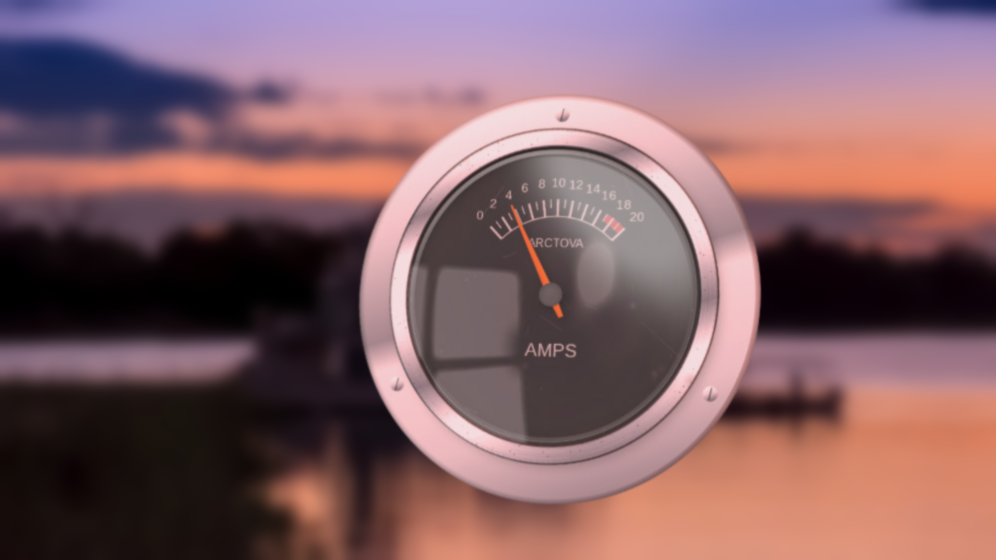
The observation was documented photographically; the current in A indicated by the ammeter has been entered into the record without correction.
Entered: 4 A
